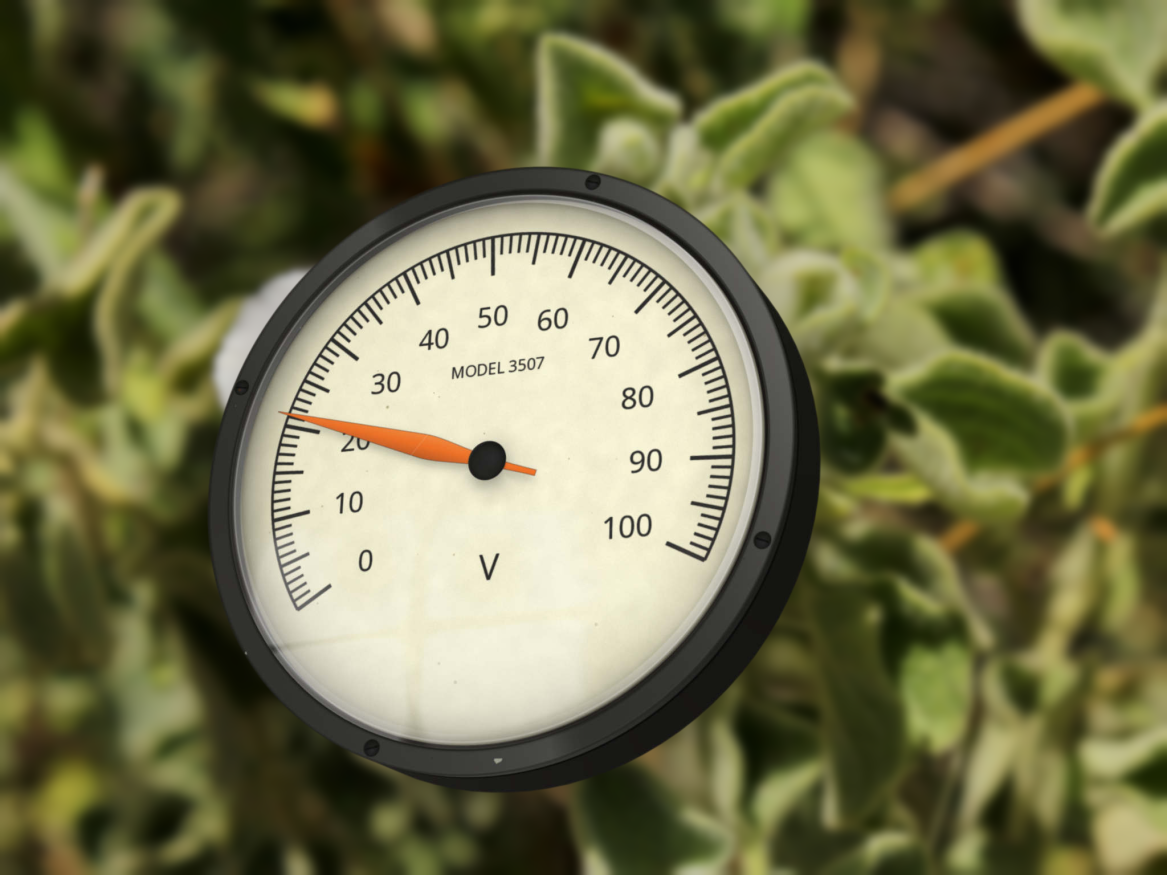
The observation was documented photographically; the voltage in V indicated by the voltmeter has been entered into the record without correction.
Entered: 21 V
